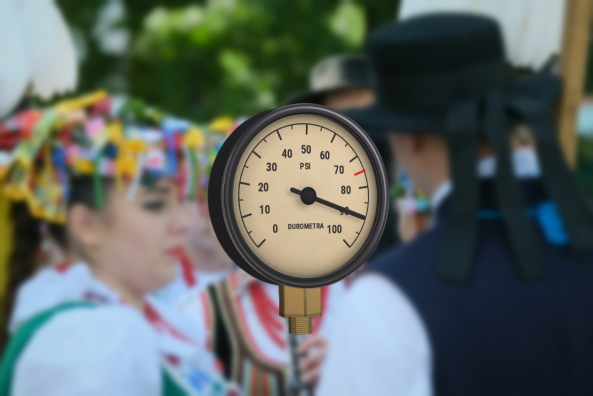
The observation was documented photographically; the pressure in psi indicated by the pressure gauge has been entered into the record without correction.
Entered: 90 psi
